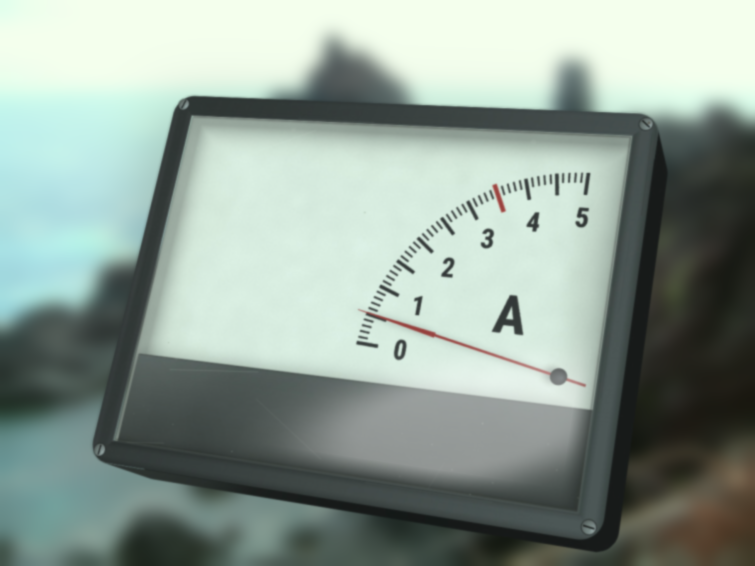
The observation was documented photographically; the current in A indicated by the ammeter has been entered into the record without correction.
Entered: 0.5 A
